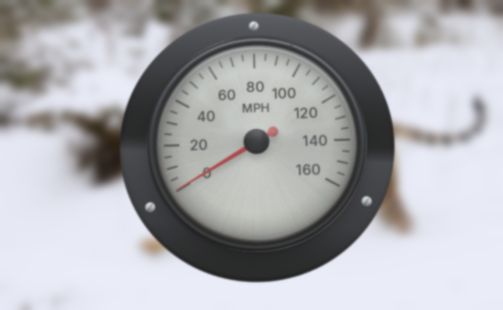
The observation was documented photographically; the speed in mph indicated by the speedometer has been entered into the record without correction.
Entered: 0 mph
